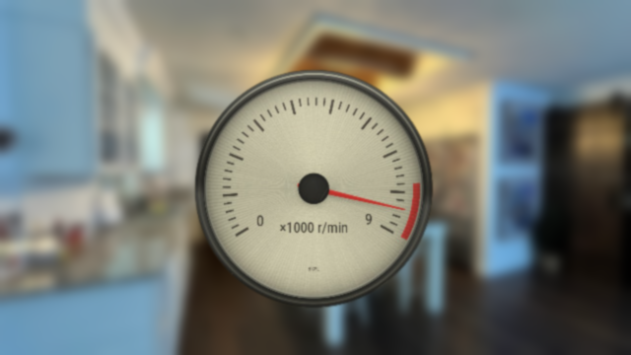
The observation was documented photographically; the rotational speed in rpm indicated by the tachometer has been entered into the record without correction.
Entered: 8400 rpm
